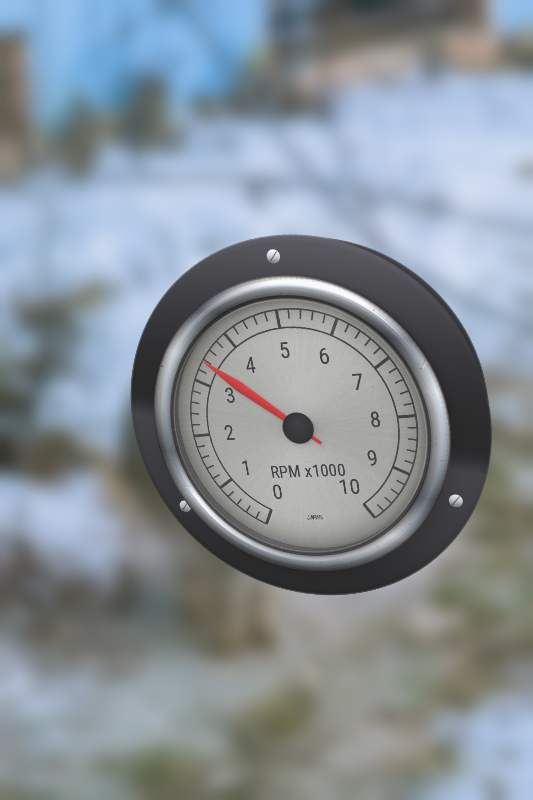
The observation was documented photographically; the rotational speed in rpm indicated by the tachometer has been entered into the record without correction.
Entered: 3400 rpm
